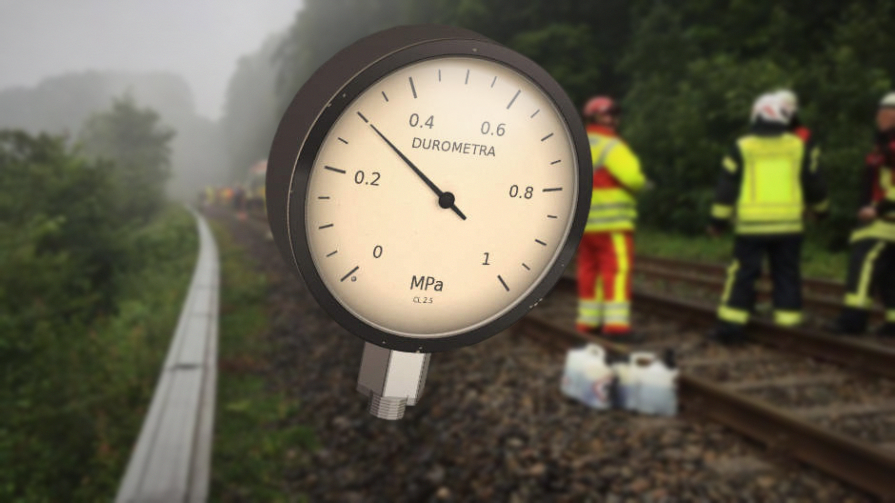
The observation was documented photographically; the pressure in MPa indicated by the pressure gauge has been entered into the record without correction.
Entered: 0.3 MPa
